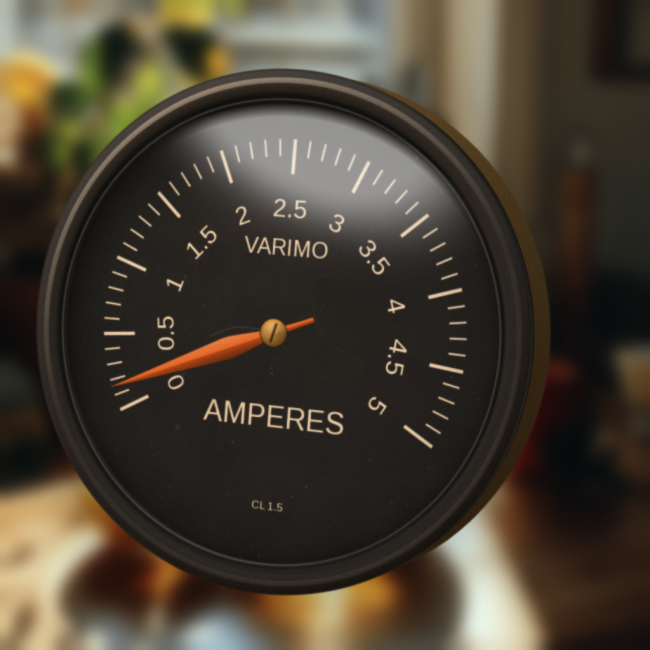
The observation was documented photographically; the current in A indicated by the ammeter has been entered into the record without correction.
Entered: 0.15 A
